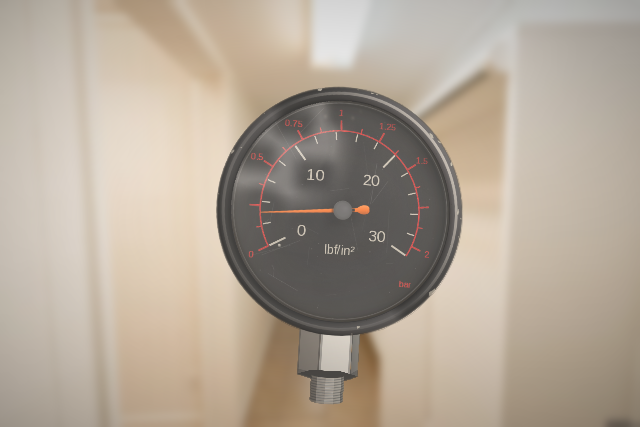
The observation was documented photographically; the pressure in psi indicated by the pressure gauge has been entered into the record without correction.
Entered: 3 psi
